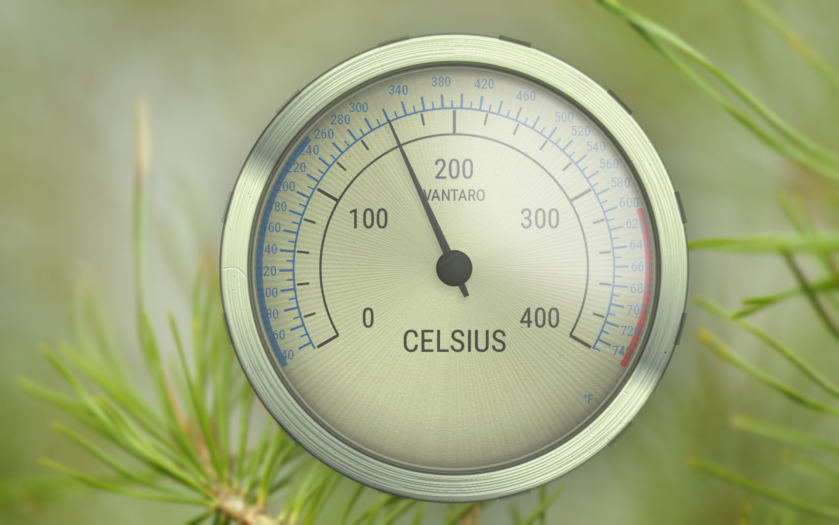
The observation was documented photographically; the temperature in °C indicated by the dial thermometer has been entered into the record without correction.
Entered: 160 °C
